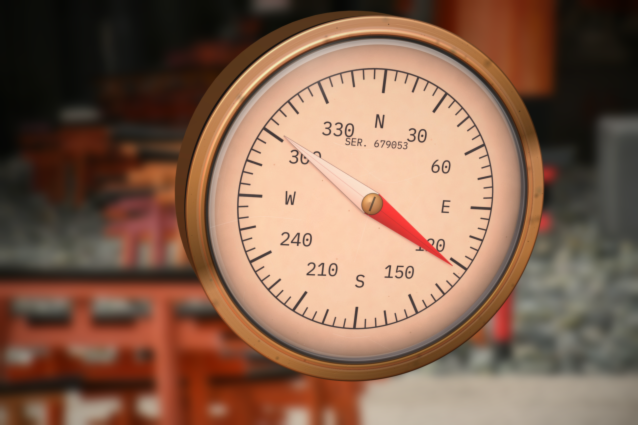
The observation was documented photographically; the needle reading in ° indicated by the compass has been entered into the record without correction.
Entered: 122.5 °
